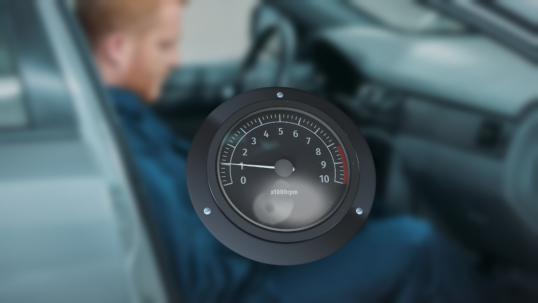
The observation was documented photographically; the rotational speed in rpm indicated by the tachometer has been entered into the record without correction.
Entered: 1000 rpm
